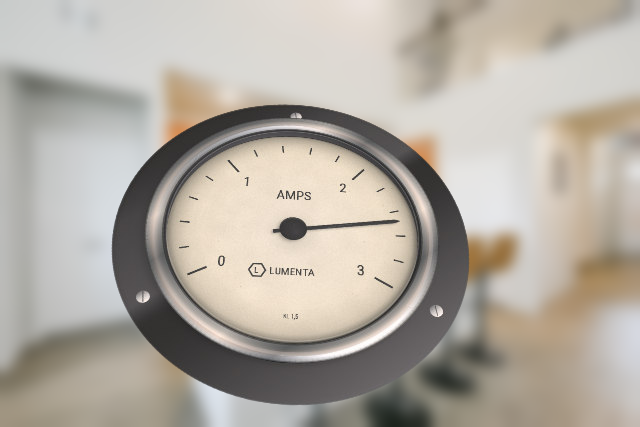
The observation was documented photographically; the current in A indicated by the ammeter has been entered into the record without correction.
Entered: 2.5 A
